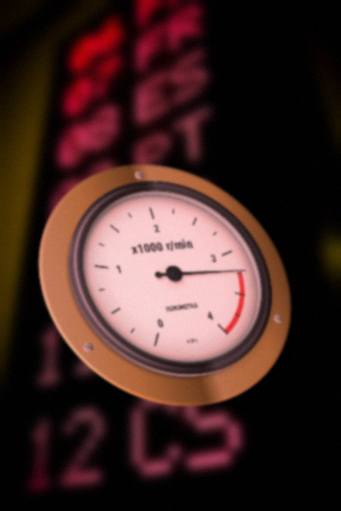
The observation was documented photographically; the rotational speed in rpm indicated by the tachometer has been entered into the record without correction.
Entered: 3250 rpm
